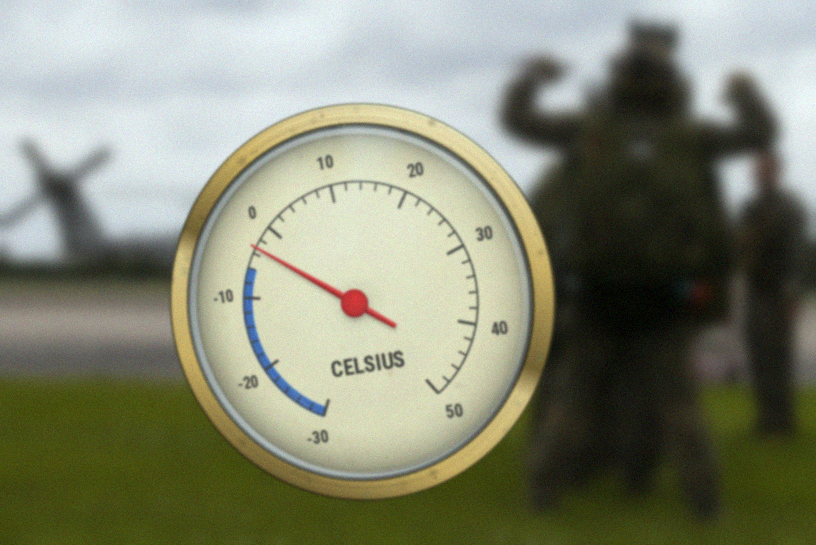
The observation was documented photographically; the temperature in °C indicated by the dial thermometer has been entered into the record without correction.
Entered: -3 °C
